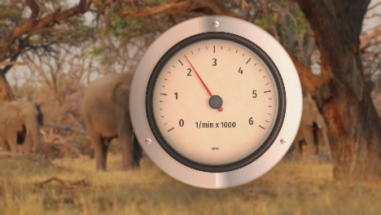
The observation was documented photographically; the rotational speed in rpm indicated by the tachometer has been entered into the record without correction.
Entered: 2200 rpm
